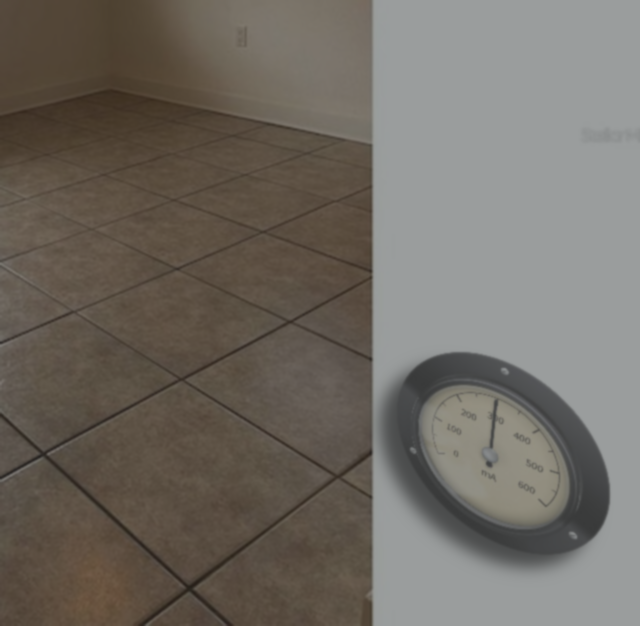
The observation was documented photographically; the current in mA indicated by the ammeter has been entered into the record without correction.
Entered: 300 mA
